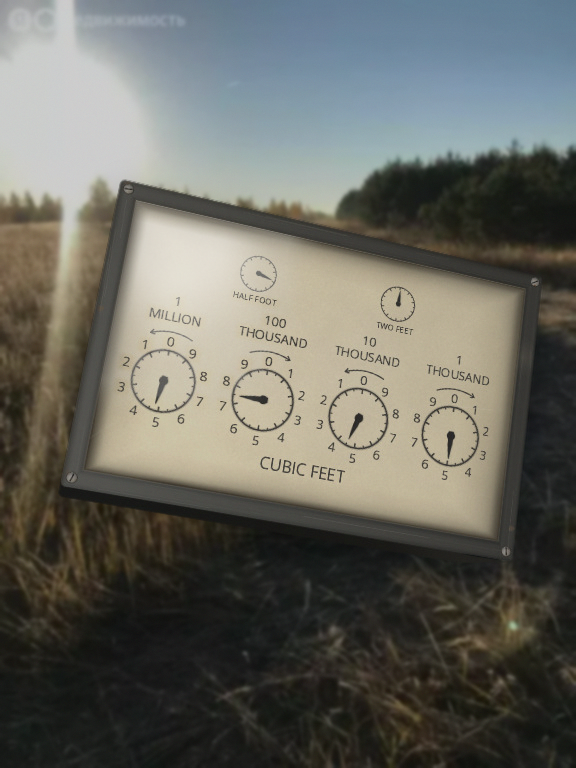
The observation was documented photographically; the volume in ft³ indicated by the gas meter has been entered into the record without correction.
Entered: 474500 ft³
